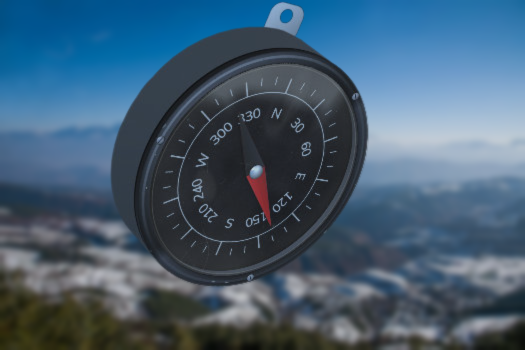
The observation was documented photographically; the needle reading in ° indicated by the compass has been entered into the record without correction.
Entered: 140 °
